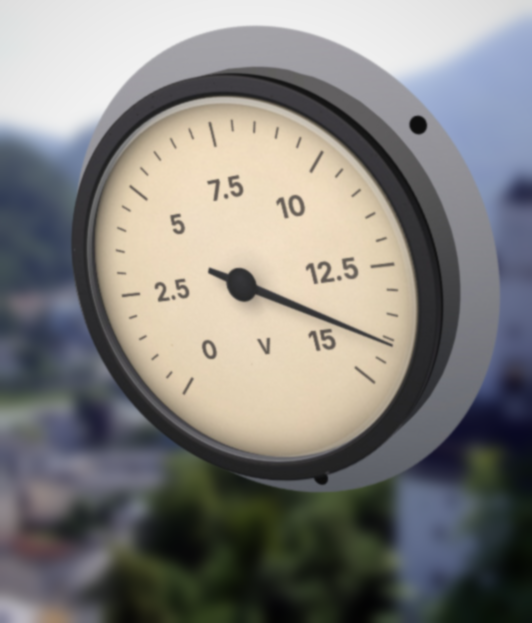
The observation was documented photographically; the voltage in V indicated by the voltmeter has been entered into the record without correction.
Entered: 14 V
